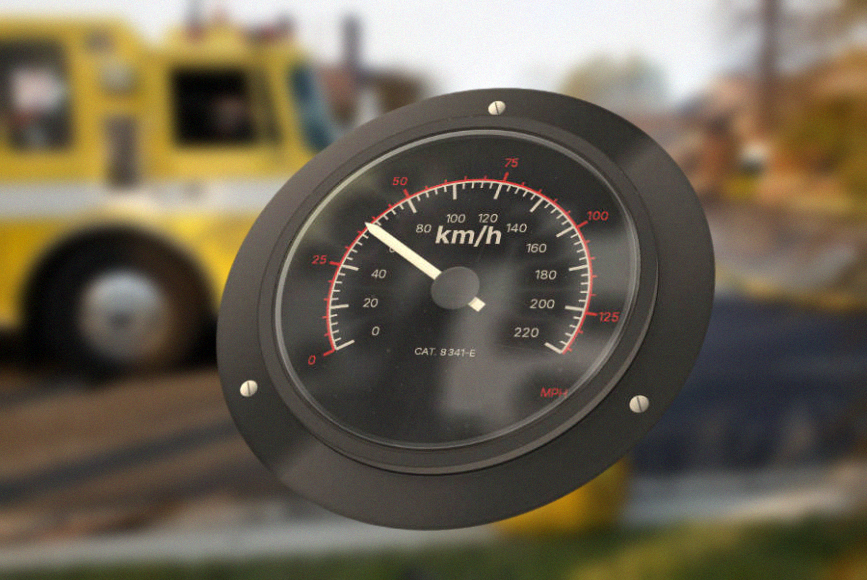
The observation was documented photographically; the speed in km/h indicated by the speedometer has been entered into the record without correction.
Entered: 60 km/h
